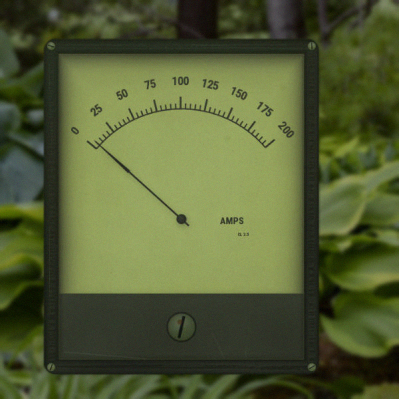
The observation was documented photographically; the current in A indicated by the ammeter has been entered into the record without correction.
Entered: 5 A
